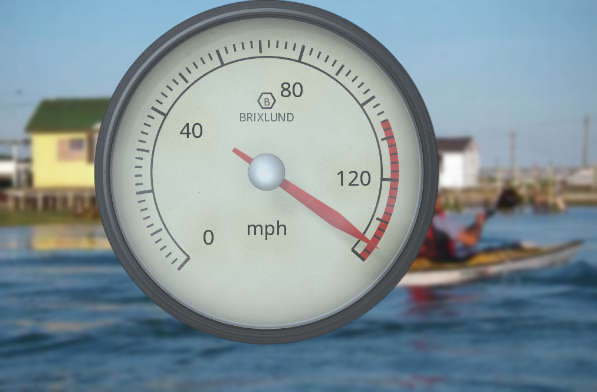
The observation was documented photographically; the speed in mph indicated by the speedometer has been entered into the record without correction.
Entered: 136 mph
